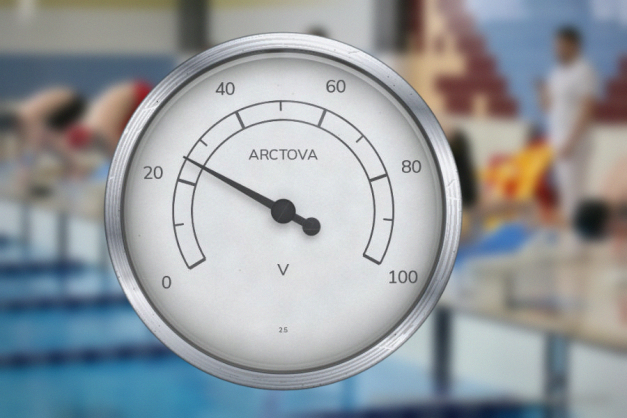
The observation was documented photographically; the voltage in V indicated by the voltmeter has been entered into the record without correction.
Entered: 25 V
